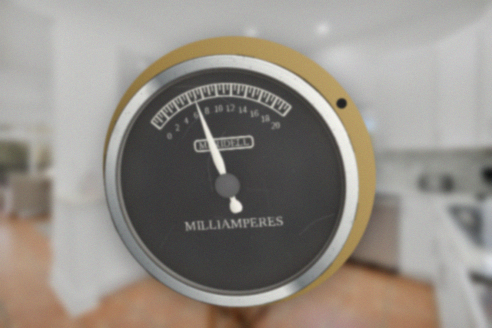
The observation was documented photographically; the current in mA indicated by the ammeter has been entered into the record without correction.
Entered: 7 mA
